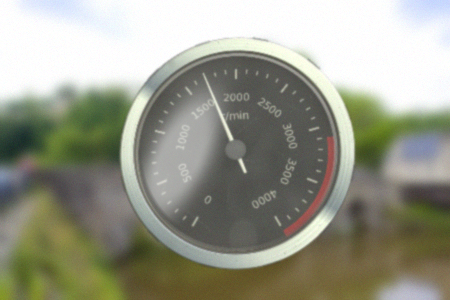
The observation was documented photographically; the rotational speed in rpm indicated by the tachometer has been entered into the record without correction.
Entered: 1700 rpm
